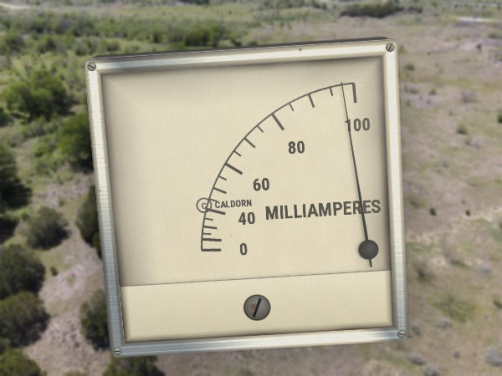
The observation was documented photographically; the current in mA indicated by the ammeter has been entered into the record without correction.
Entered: 97.5 mA
